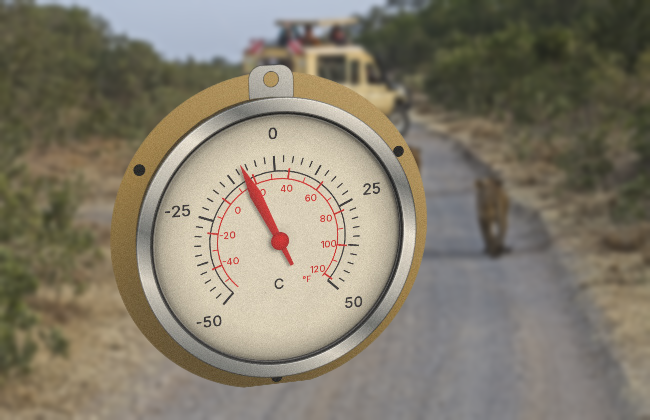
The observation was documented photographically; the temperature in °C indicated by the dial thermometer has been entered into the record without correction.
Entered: -8.75 °C
